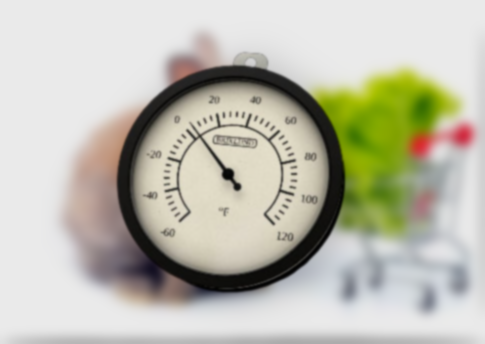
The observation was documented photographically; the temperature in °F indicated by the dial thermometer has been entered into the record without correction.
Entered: 4 °F
